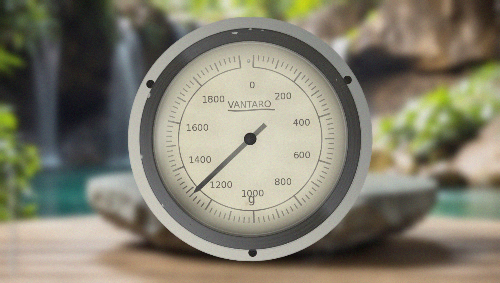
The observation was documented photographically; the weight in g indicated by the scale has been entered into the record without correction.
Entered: 1280 g
